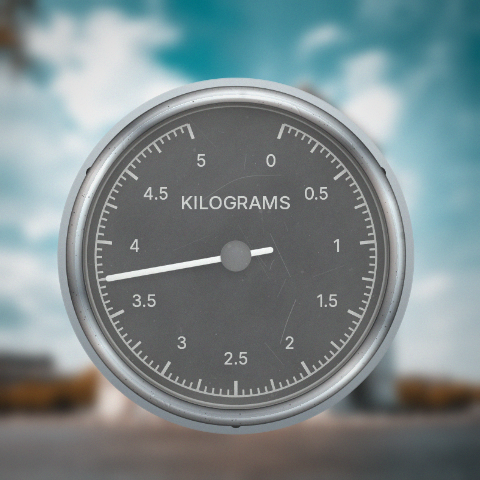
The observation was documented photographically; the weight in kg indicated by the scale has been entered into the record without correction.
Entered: 3.75 kg
